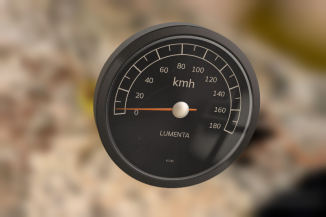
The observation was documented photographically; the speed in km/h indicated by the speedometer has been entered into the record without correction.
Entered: 5 km/h
